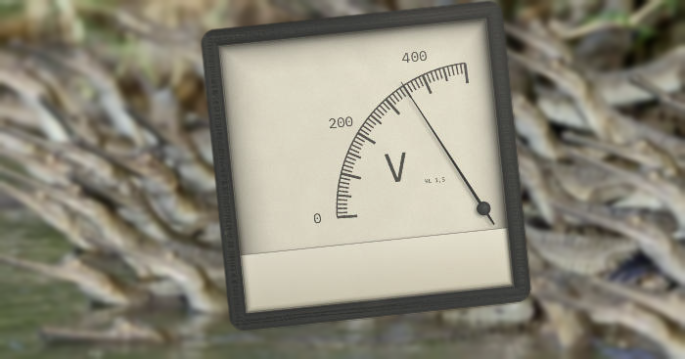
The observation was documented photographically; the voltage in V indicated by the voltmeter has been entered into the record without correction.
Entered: 350 V
